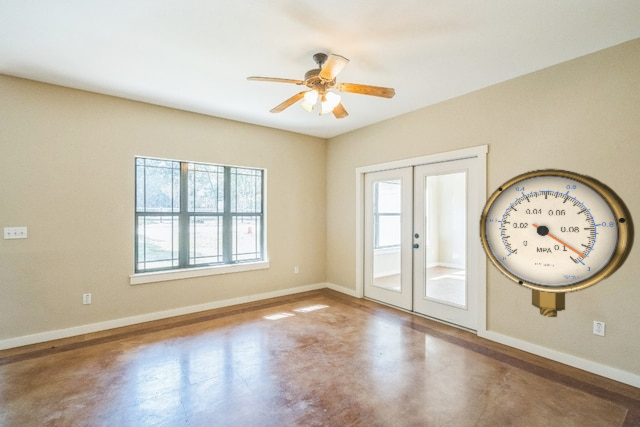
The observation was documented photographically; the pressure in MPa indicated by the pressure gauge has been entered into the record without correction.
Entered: 0.095 MPa
